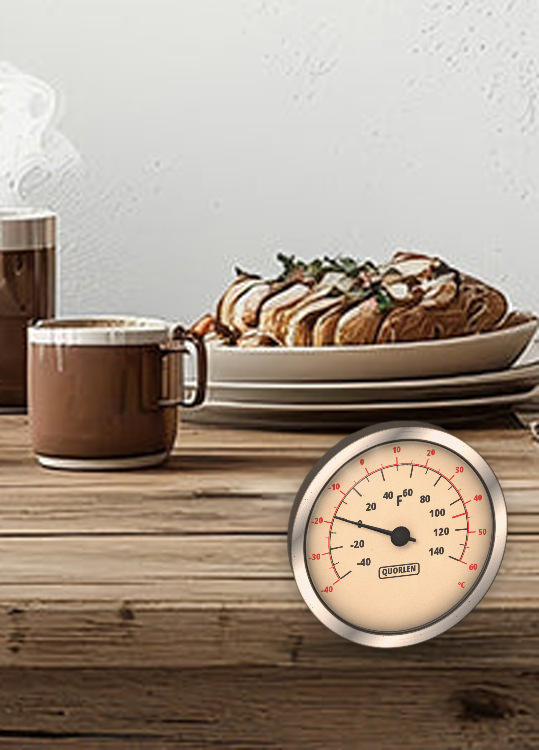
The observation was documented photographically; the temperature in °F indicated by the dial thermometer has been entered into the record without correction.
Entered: 0 °F
